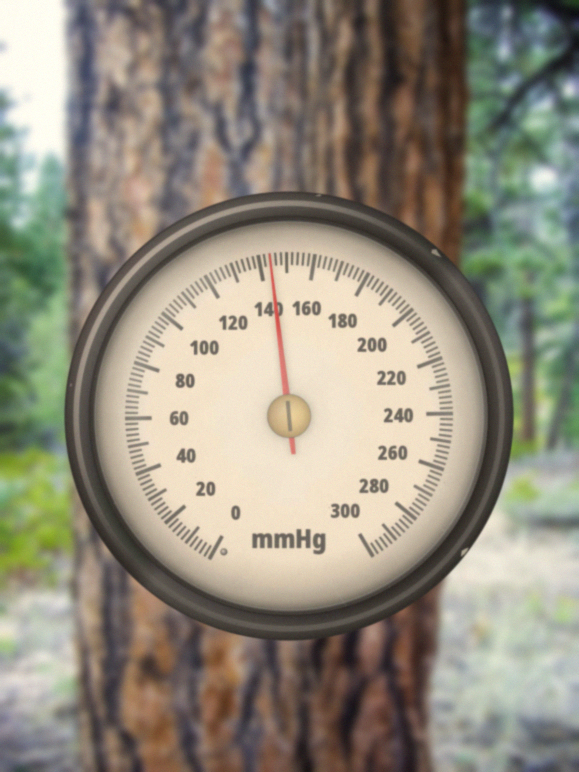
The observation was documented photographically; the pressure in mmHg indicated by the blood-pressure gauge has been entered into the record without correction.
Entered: 144 mmHg
